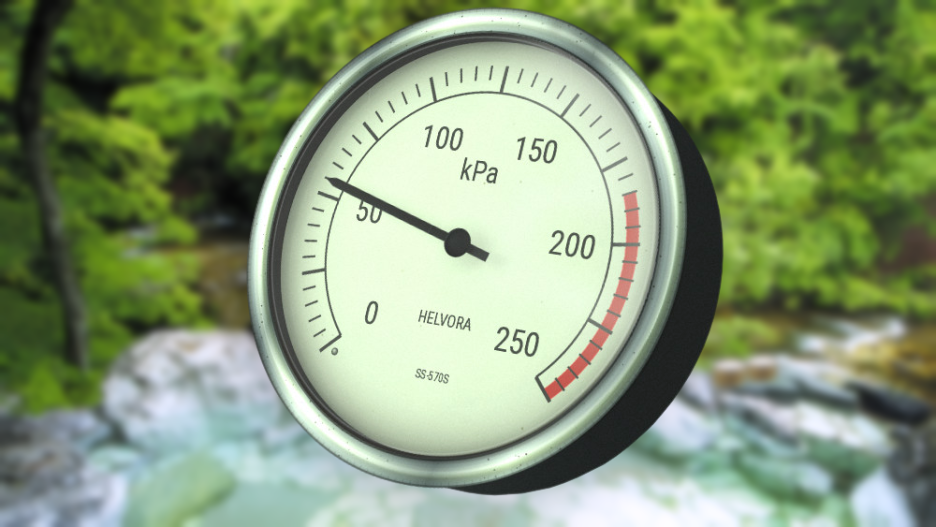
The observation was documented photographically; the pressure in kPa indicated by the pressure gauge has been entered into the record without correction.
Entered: 55 kPa
